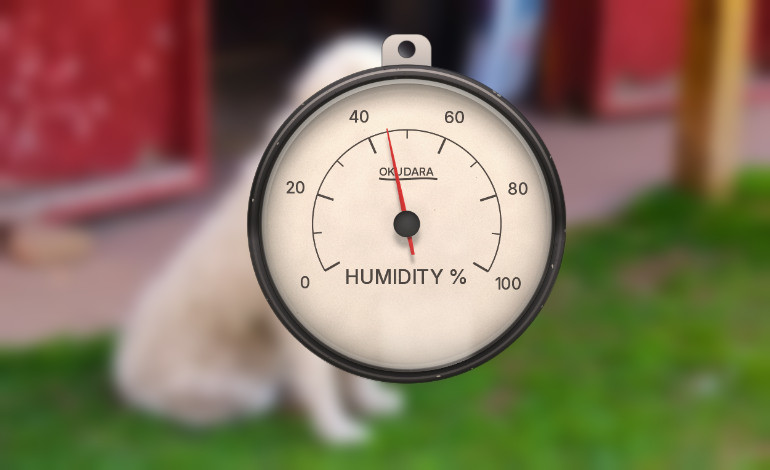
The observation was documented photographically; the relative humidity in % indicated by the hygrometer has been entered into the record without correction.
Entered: 45 %
